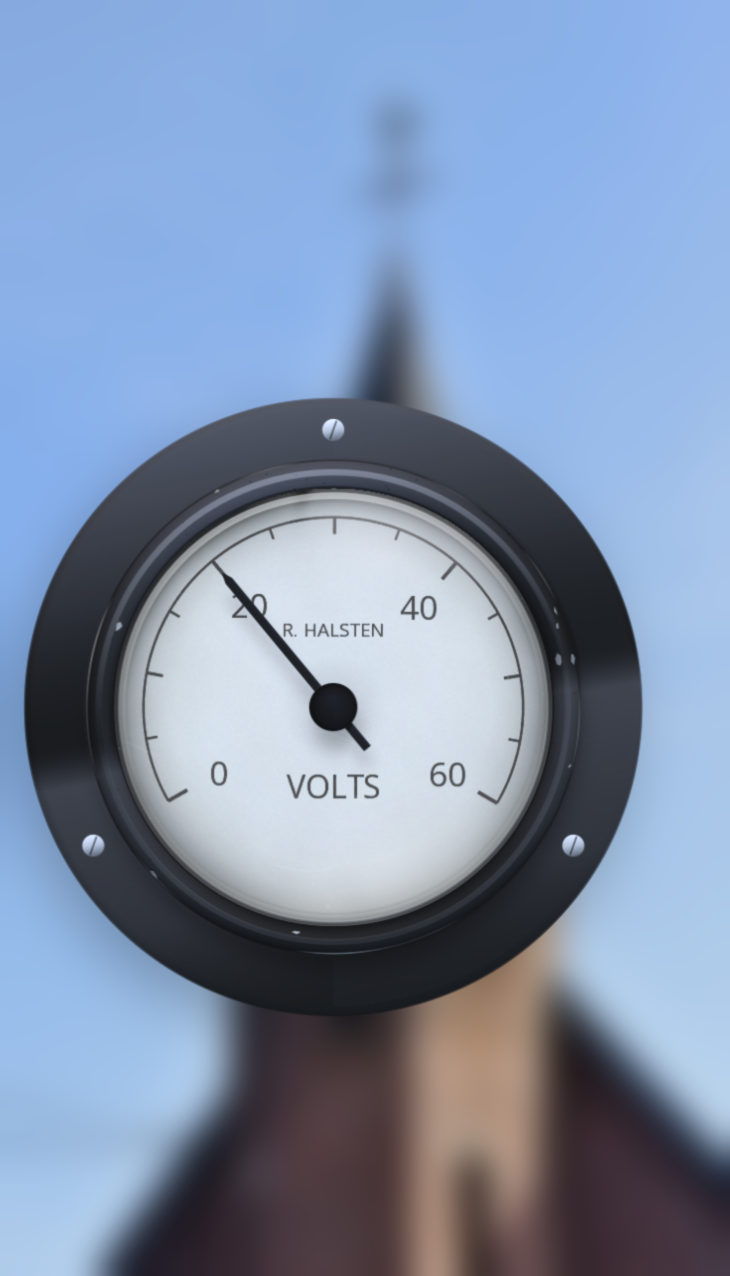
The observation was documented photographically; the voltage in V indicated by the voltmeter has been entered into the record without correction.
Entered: 20 V
